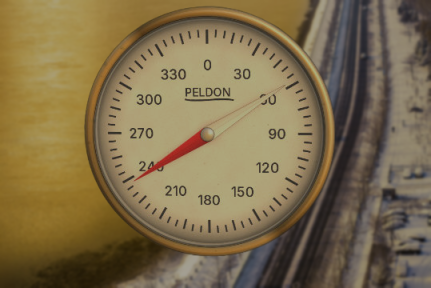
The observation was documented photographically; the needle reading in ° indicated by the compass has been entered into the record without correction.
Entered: 237.5 °
